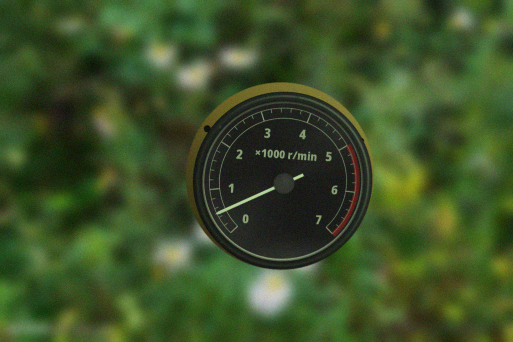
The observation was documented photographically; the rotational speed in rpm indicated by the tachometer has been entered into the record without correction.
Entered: 500 rpm
